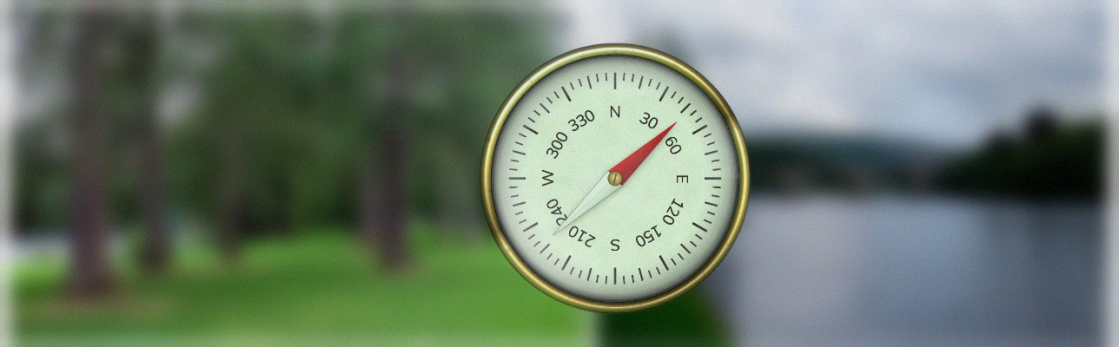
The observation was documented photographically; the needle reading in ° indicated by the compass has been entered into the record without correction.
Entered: 47.5 °
